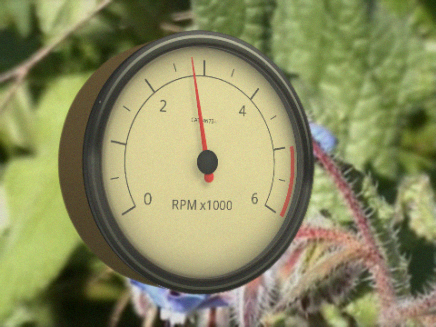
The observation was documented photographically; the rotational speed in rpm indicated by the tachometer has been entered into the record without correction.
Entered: 2750 rpm
